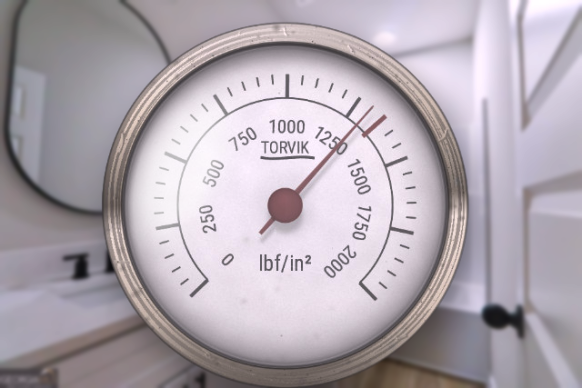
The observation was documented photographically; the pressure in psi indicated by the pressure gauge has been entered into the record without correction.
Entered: 1300 psi
